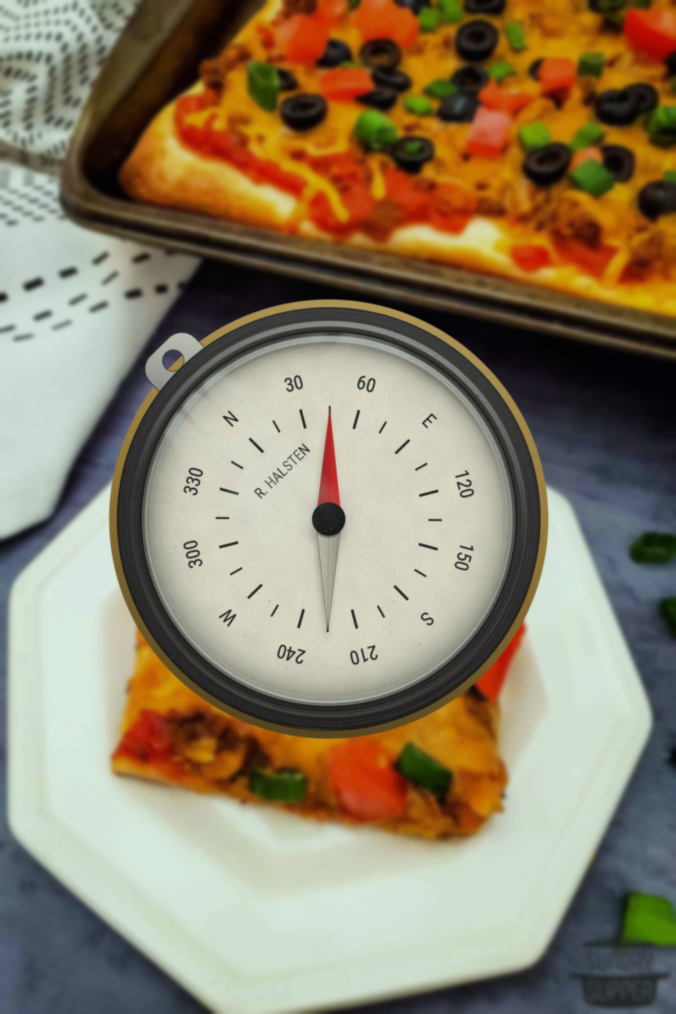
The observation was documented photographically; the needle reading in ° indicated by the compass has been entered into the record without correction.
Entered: 45 °
